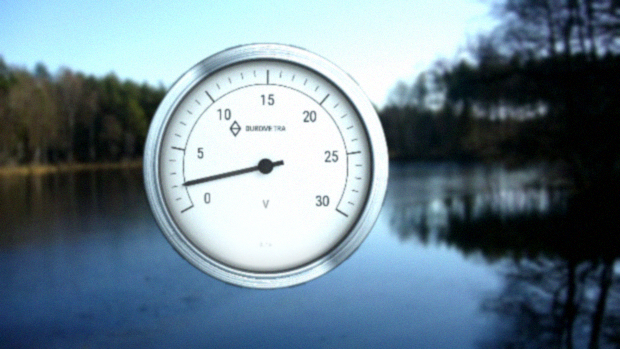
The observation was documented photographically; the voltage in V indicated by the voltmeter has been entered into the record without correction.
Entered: 2 V
